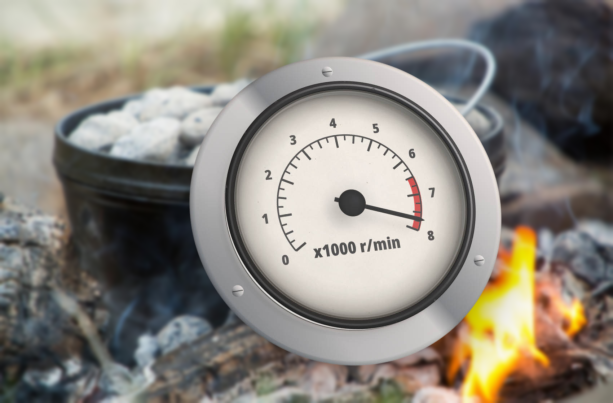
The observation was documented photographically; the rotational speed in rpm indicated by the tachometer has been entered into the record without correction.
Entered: 7750 rpm
